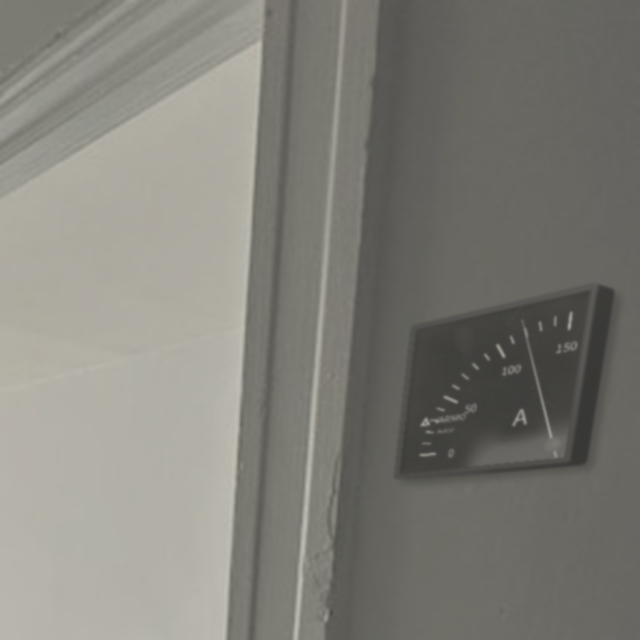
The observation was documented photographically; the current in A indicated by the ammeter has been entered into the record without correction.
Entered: 120 A
